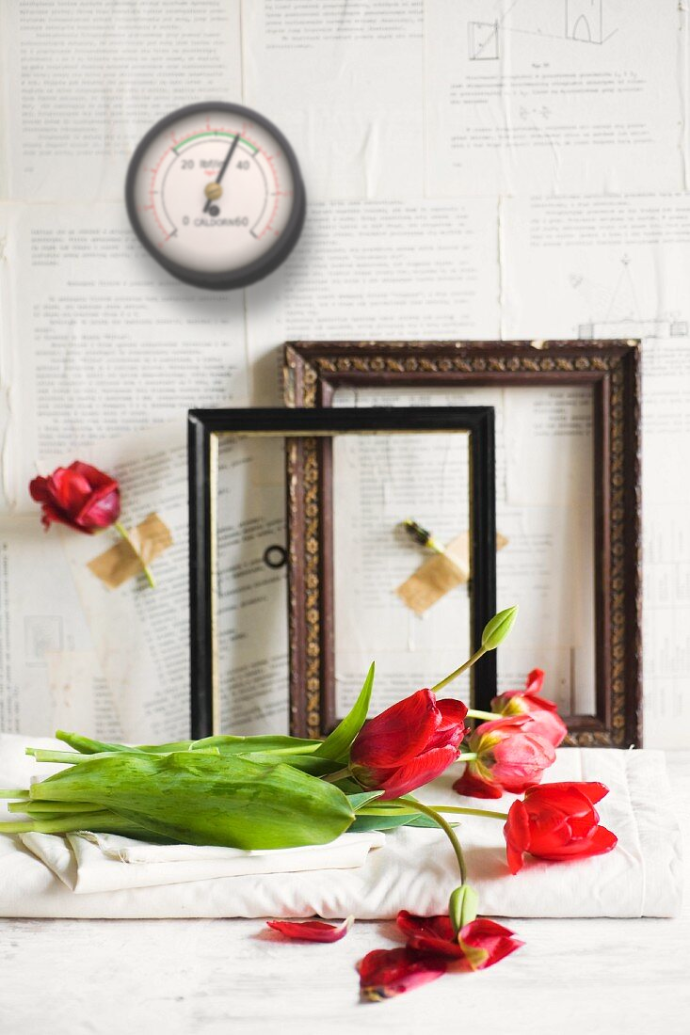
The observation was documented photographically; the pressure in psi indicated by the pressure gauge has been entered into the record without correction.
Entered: 35 psi
